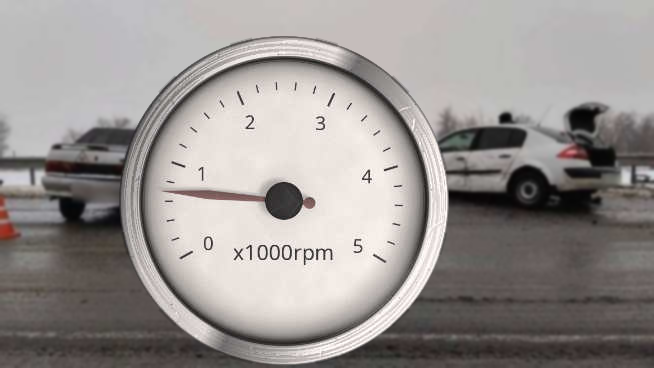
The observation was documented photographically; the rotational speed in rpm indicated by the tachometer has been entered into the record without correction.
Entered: 700 rpm
